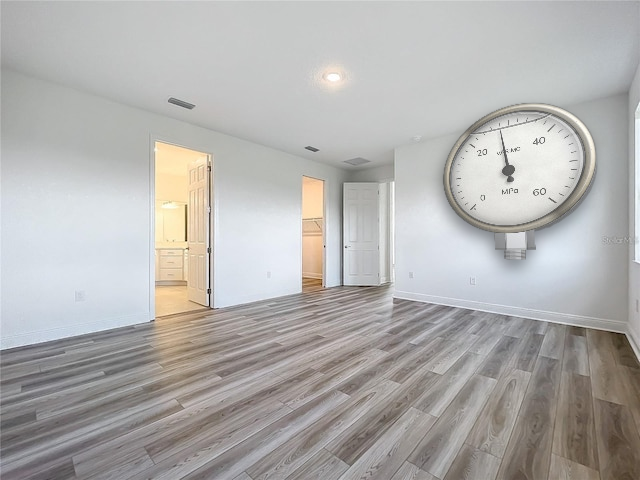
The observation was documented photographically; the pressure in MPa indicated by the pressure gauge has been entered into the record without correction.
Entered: 28 MPa
